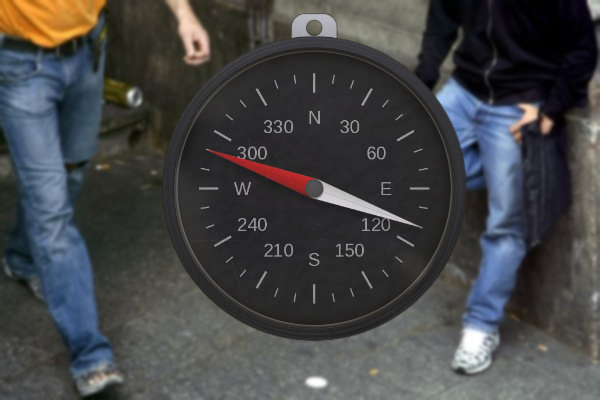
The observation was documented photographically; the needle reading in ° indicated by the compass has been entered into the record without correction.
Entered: 290 °
